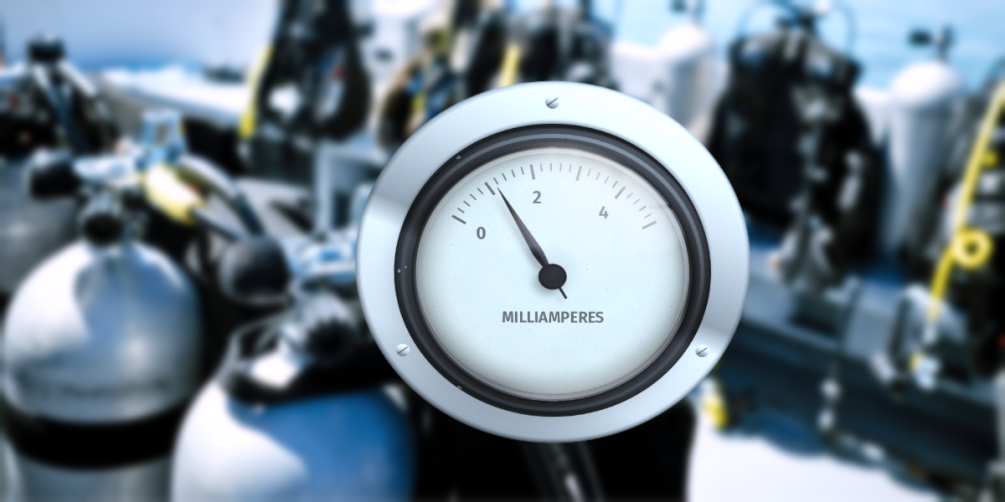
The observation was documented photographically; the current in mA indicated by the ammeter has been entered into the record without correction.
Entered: 1.2 mA
